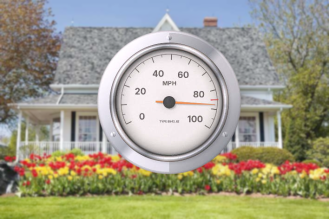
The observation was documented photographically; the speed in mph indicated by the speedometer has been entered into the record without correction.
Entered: 87.5 mph
